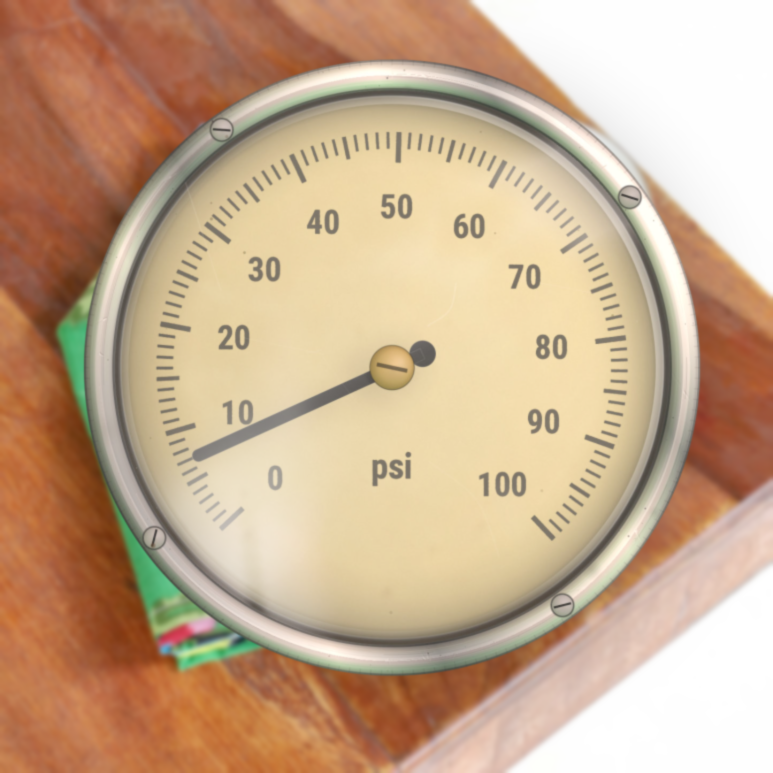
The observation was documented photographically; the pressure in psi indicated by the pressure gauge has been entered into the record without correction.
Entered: 7 psi
